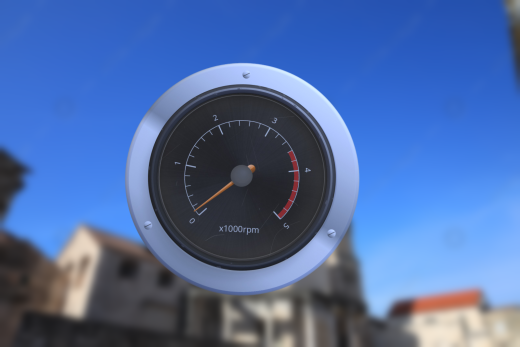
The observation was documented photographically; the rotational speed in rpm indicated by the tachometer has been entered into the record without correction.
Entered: 100 rpm
